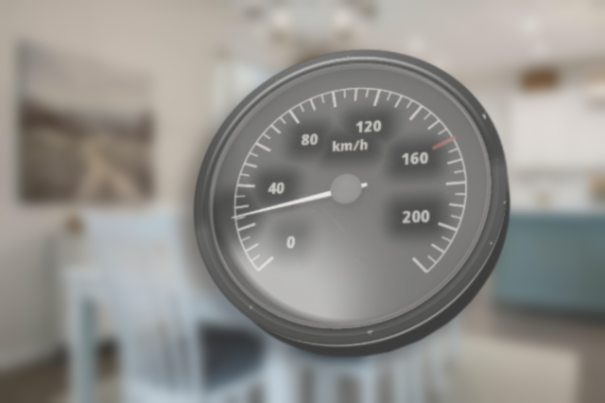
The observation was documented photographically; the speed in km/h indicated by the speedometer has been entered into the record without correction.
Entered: 25 km/h
